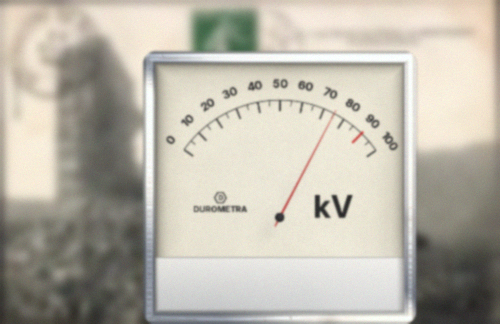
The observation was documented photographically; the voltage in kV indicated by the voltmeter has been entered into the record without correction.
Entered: 75 kV
